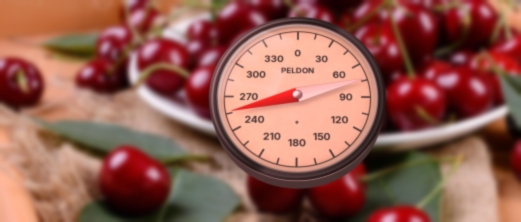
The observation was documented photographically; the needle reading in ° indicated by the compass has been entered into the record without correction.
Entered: 255 °
